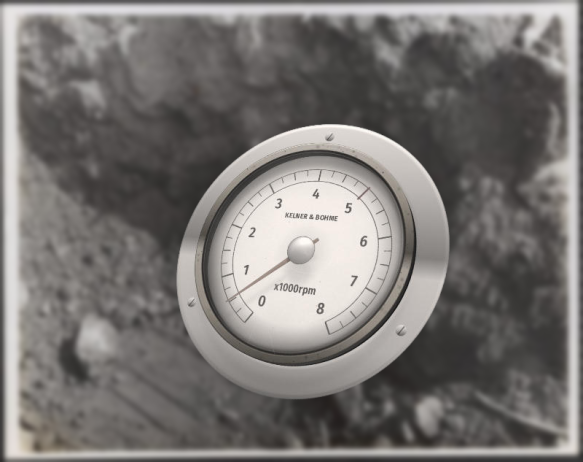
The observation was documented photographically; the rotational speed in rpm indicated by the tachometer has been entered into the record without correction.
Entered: 500 rpm
